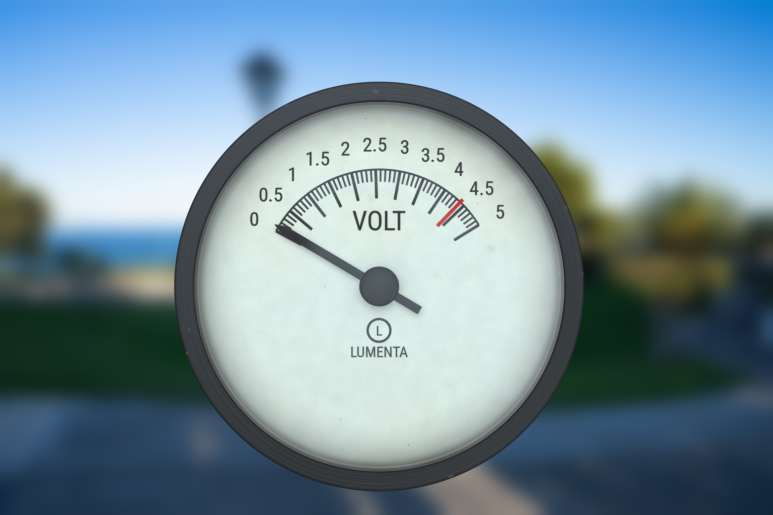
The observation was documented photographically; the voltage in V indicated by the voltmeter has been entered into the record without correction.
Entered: 0.1 V
